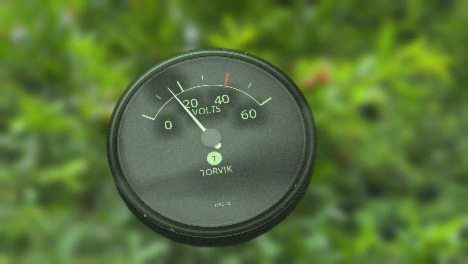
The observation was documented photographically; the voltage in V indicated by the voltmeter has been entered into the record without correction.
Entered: 15 V
